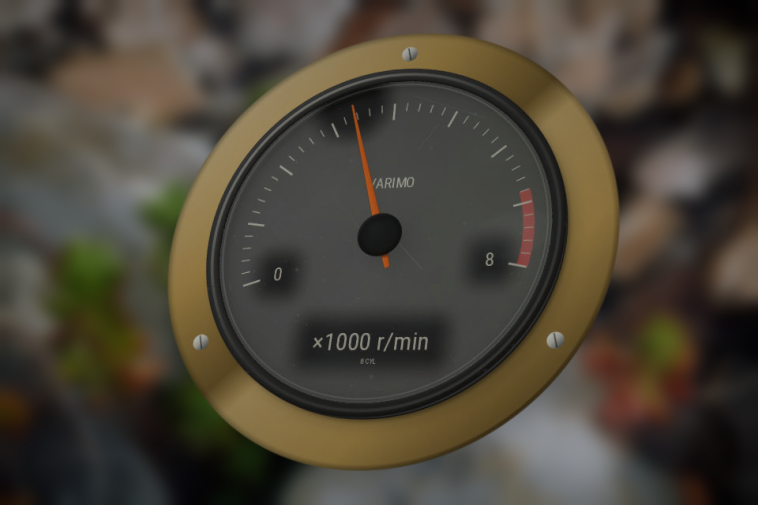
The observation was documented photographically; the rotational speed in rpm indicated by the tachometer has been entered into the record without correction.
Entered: 3400 rpm
